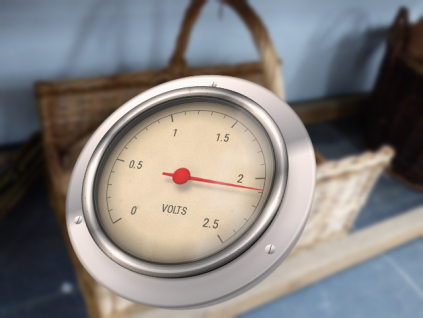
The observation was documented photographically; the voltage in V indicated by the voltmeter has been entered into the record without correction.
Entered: 2.1 V
